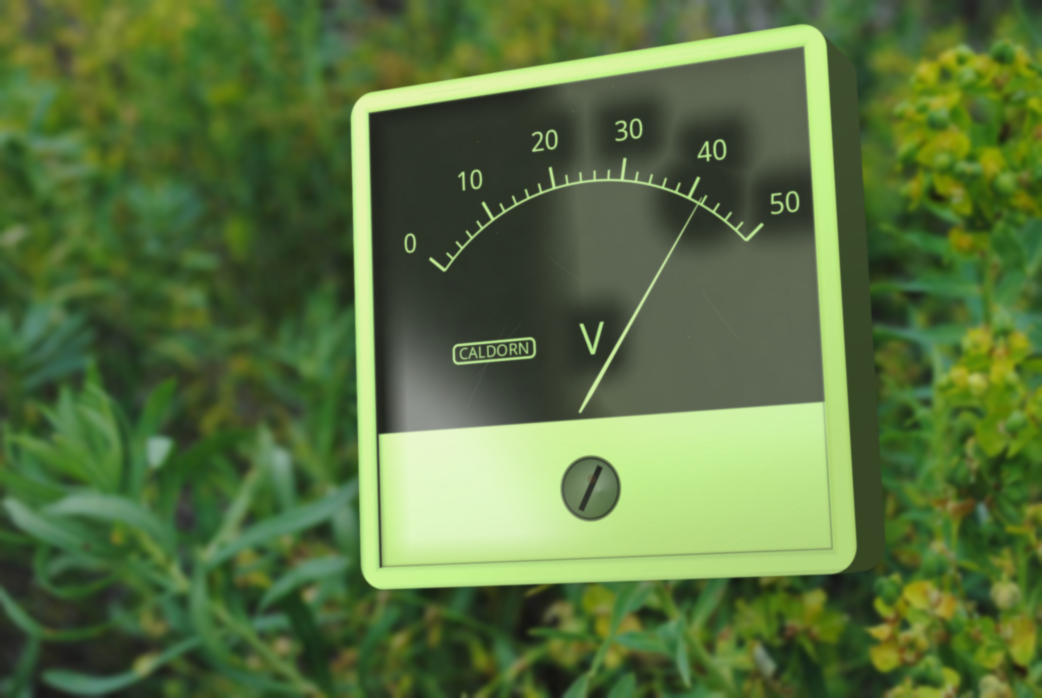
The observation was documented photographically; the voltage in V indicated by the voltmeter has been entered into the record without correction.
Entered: 42 V
